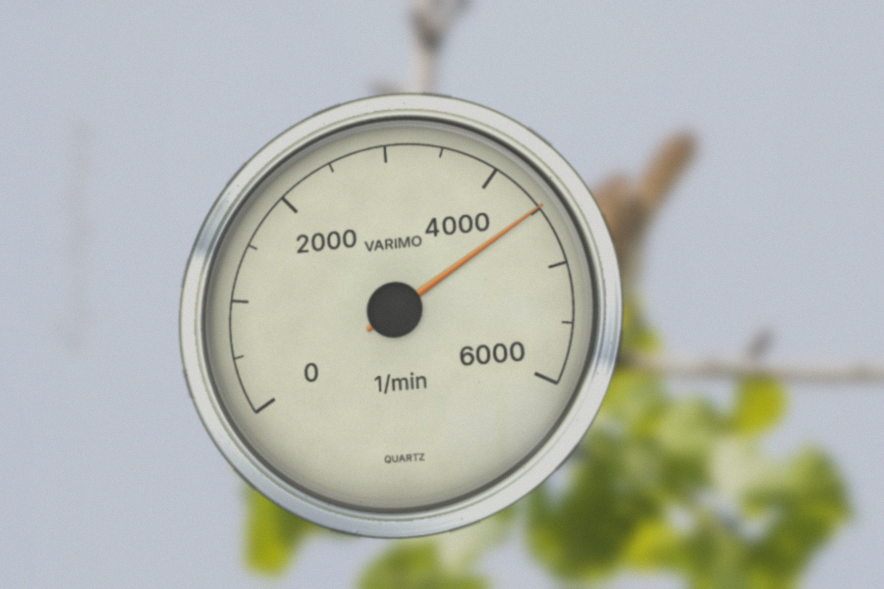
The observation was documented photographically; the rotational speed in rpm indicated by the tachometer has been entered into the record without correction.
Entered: 4500 rpm
